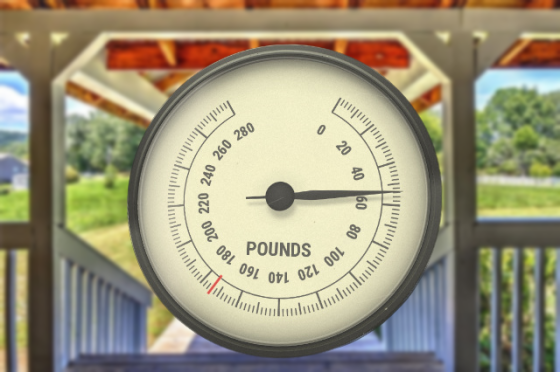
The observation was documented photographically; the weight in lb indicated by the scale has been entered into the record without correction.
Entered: 54 lb
